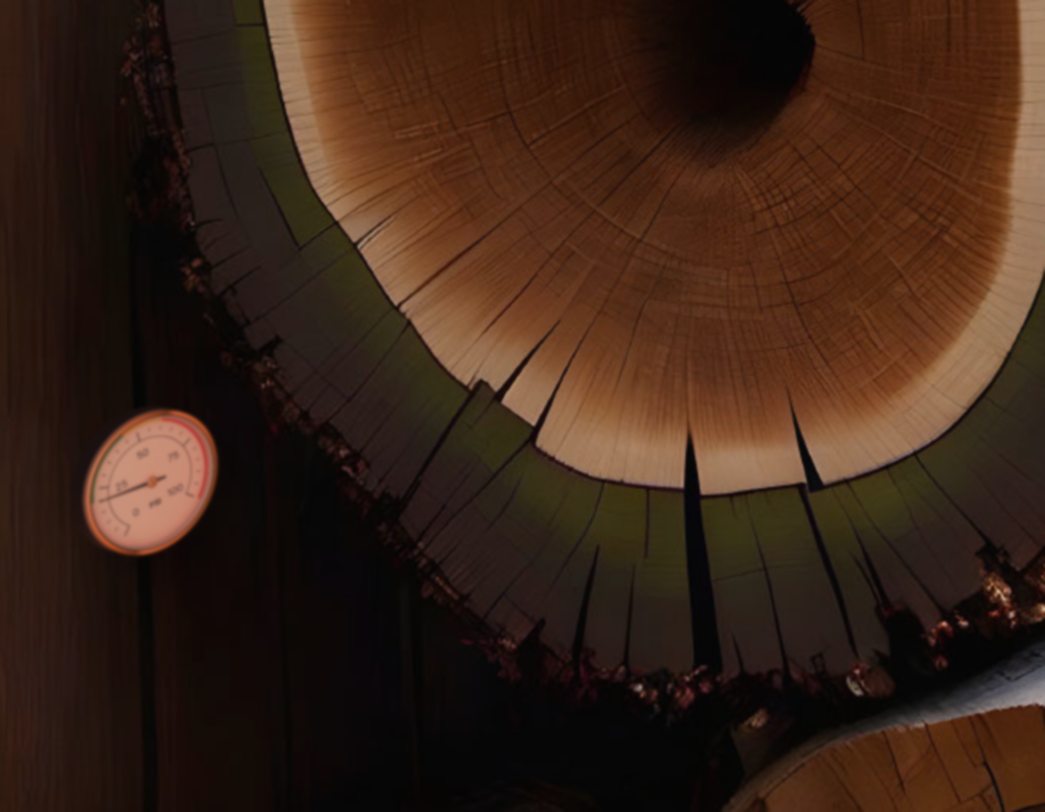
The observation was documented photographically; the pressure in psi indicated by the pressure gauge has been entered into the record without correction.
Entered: 20 psi
